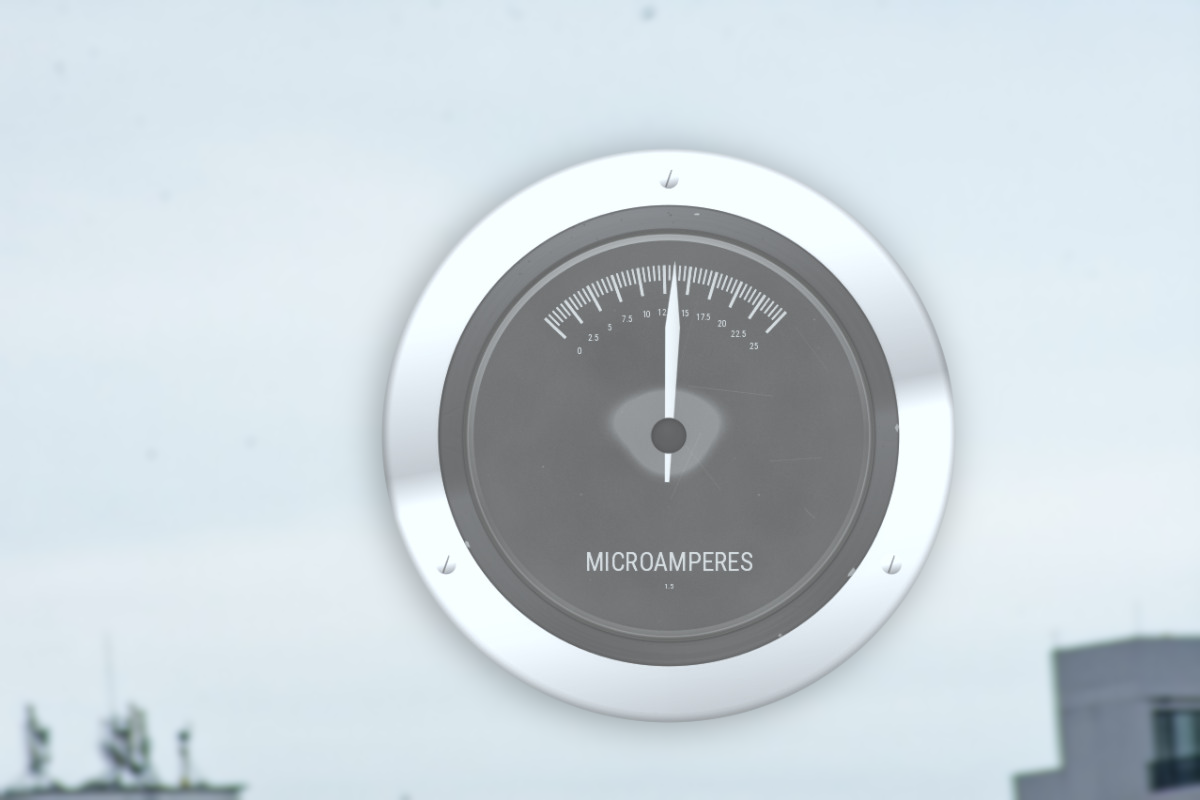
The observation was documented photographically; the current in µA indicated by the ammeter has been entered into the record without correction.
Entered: 13.5 µA
